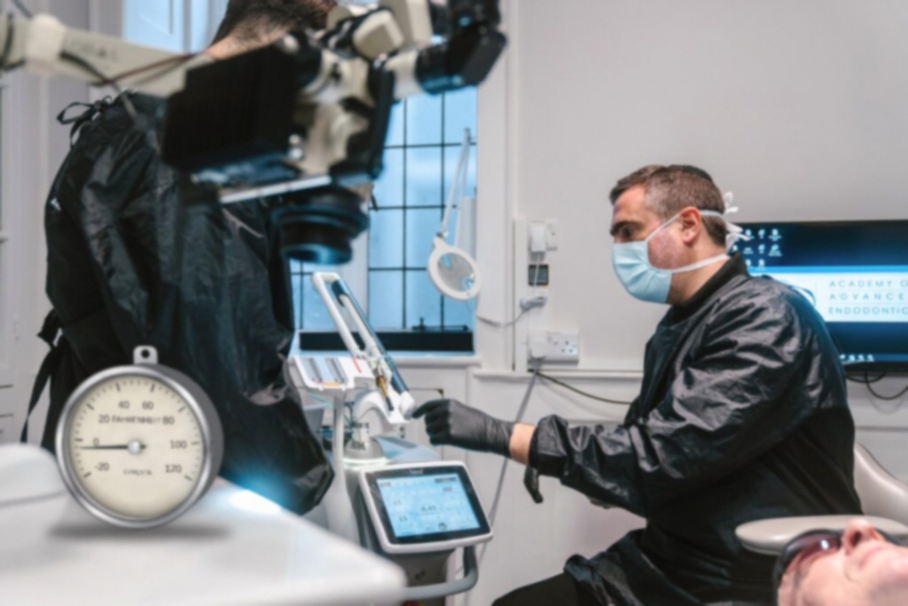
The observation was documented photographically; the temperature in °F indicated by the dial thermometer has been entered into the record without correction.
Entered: -4 °F
